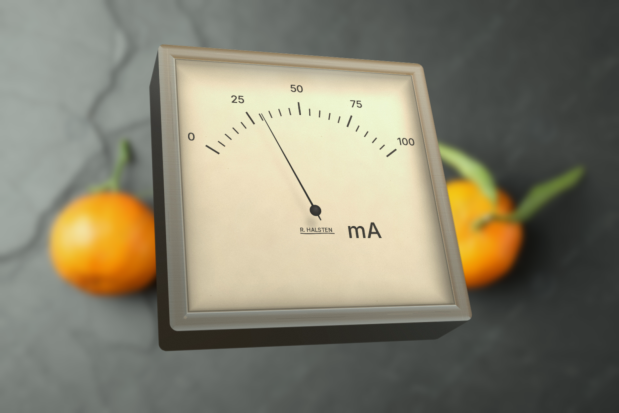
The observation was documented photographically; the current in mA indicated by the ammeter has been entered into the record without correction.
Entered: 30 mA
